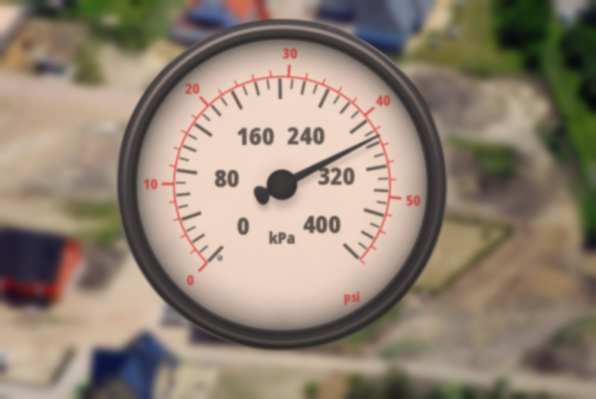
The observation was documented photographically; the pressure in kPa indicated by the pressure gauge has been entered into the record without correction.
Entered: 295 kPa
